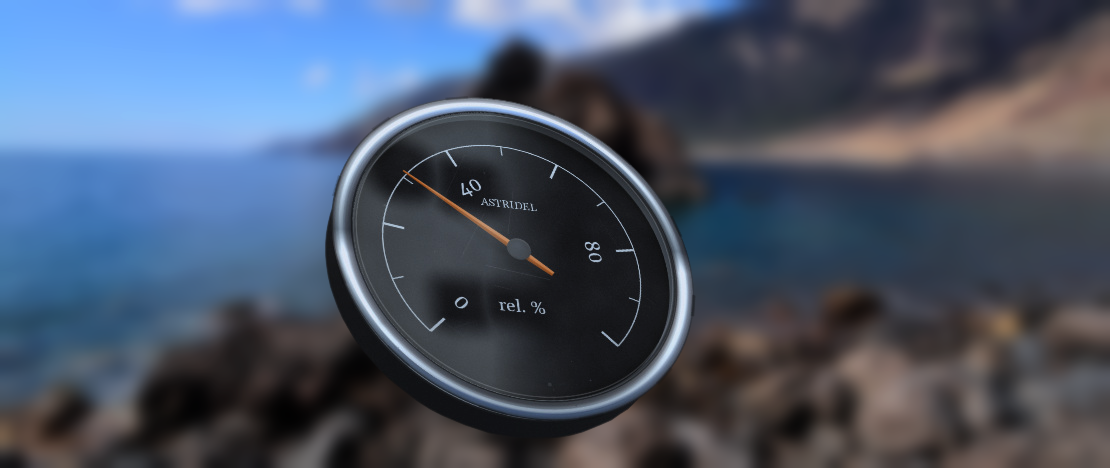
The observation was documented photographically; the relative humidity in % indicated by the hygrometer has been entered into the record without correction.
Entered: 30 %
